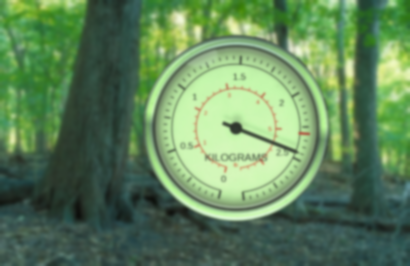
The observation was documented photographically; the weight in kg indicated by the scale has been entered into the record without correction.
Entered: 2.45 kg
